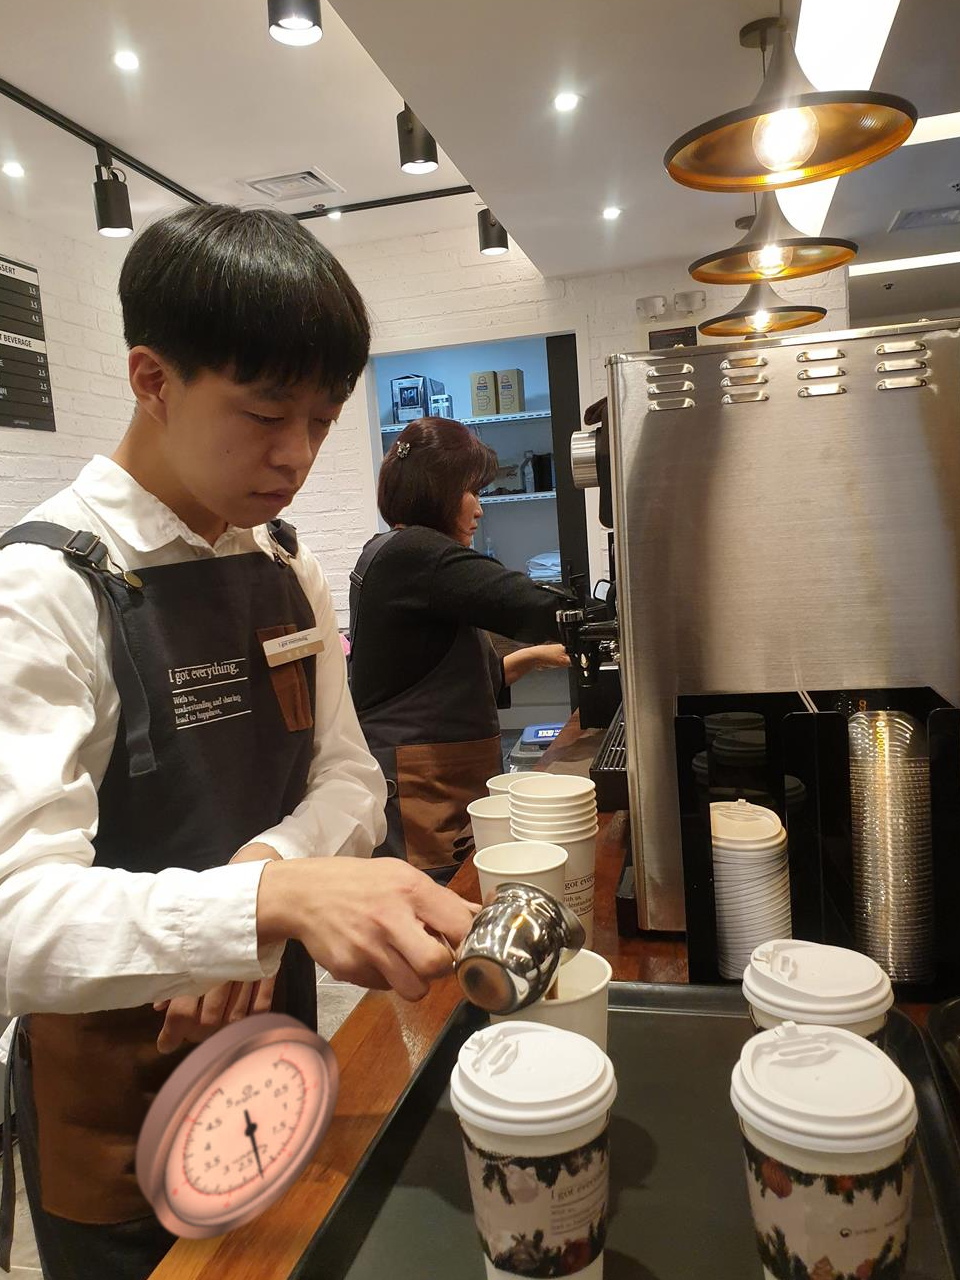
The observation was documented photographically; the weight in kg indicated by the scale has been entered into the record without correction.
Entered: 2.25 kg
